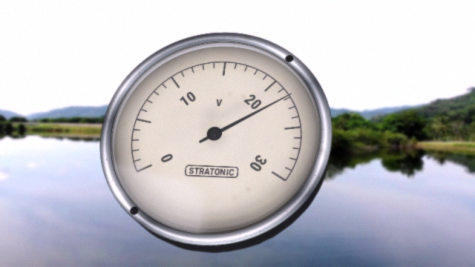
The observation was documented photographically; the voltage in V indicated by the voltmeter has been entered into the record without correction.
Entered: 22 V
